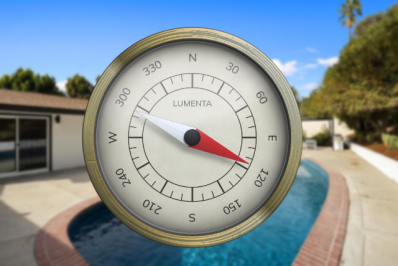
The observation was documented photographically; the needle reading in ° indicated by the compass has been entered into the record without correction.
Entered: 115 °
